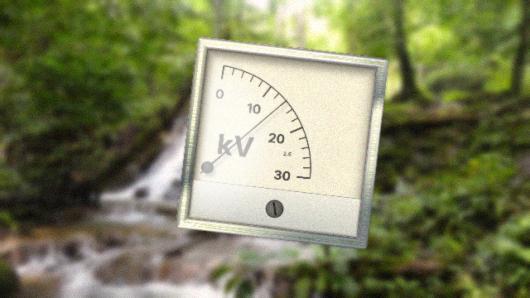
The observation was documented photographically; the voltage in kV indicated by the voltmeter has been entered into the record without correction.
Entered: 14 kV
